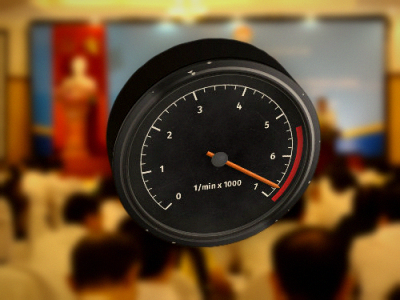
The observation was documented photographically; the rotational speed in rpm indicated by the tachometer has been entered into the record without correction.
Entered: 6700 rpm
